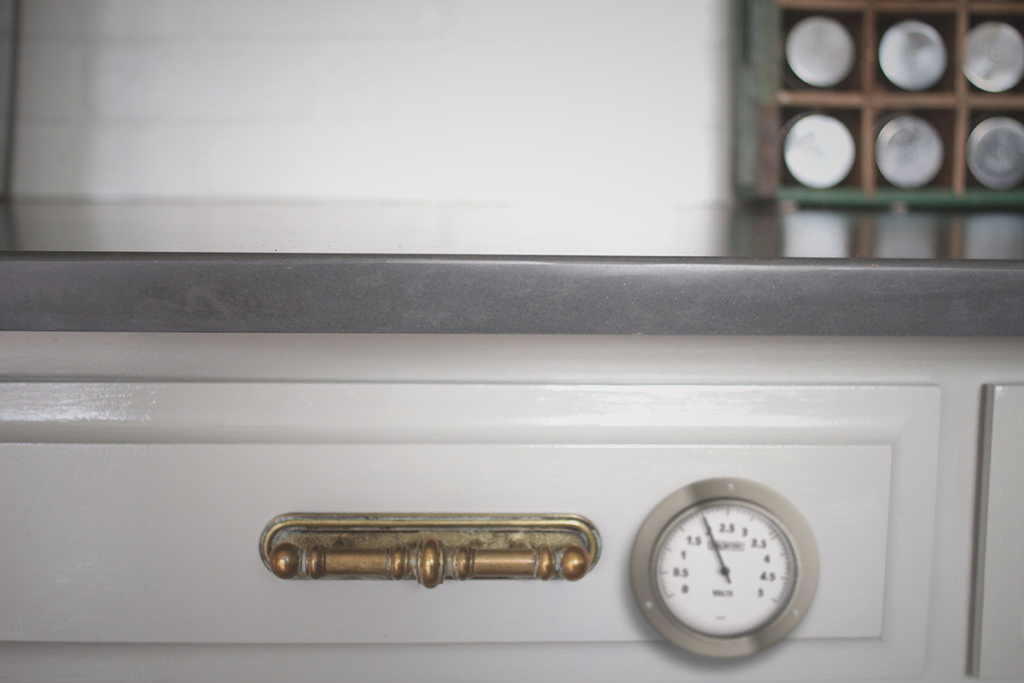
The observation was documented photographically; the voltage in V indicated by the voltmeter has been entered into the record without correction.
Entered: 2 V
